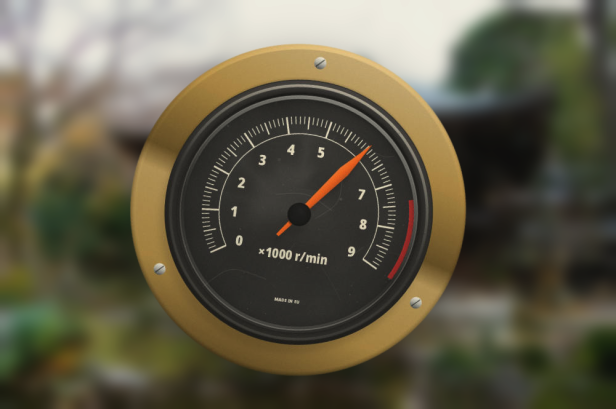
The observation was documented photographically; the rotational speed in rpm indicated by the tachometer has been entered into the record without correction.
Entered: 6000 rpm
